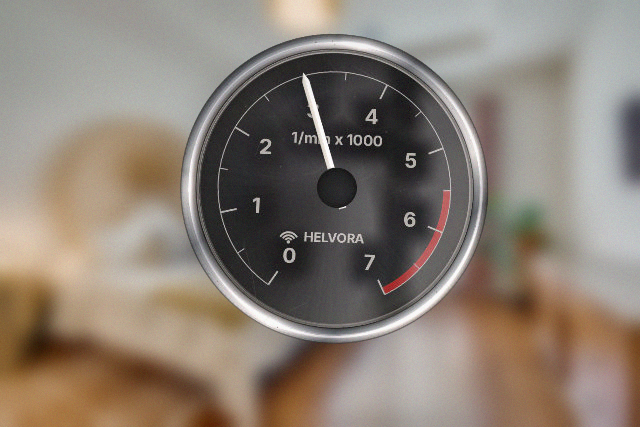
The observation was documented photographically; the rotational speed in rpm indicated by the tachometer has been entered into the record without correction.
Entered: 3000 rpm
